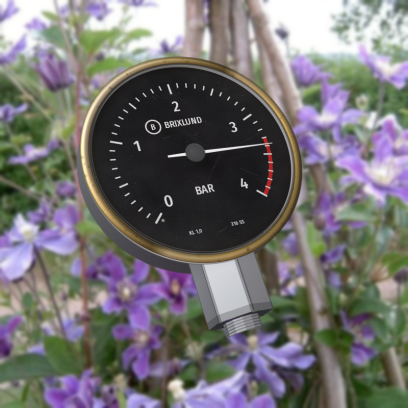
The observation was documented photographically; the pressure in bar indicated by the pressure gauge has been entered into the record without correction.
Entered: 3.4 bar
